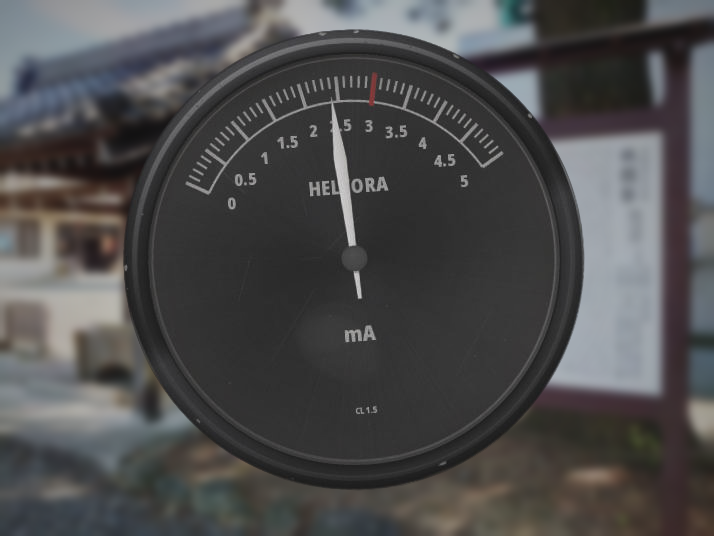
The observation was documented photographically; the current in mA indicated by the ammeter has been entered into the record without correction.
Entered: 2.4 mA
